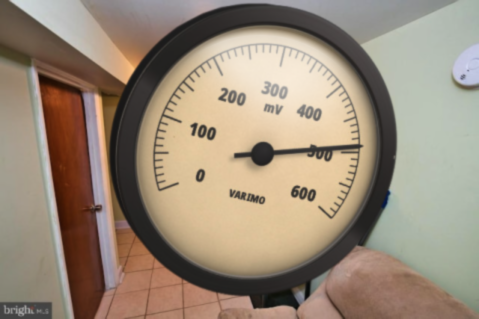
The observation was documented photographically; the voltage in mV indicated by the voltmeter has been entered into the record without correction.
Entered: 490 mV
